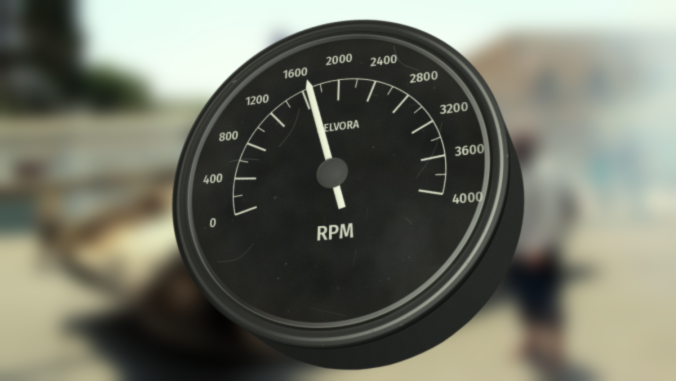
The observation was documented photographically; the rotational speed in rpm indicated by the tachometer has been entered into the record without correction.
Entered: 1700 rpm
